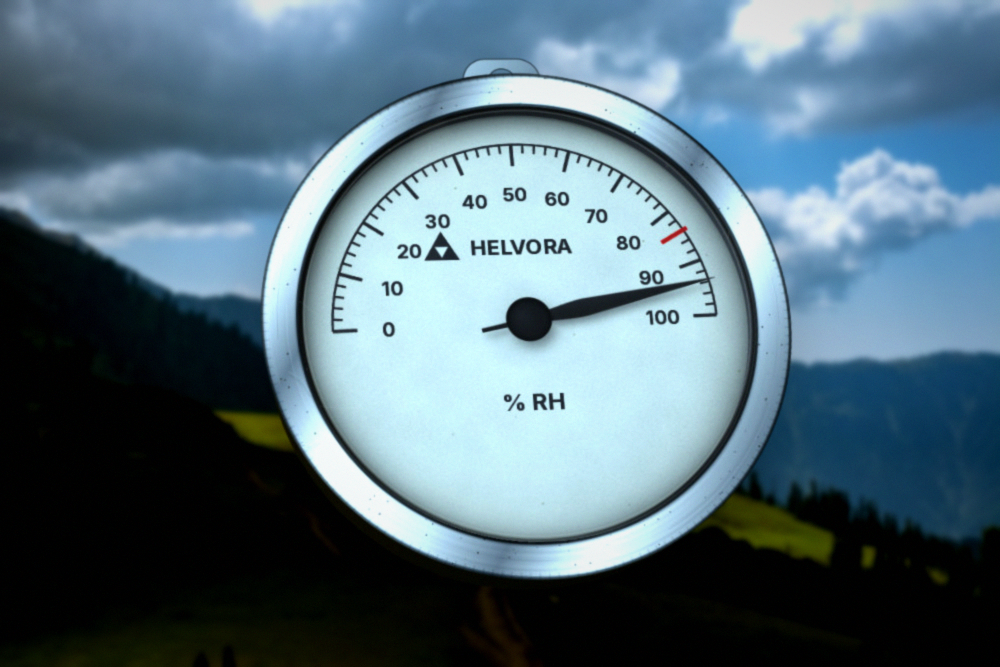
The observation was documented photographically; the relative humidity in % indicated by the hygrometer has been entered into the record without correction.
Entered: 94 %
